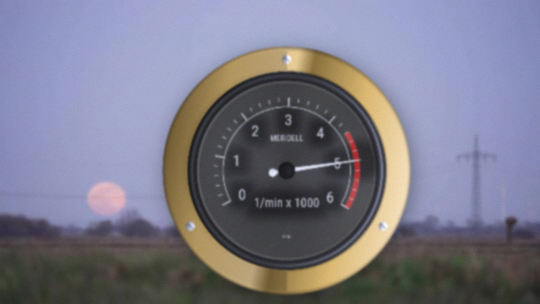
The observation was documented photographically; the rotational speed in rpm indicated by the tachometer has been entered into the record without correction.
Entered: 5000 rpm
